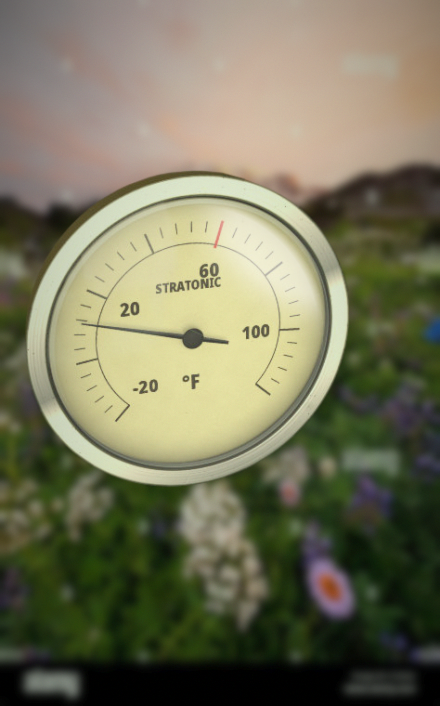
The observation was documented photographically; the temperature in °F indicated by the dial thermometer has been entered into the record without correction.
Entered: 12 °F
